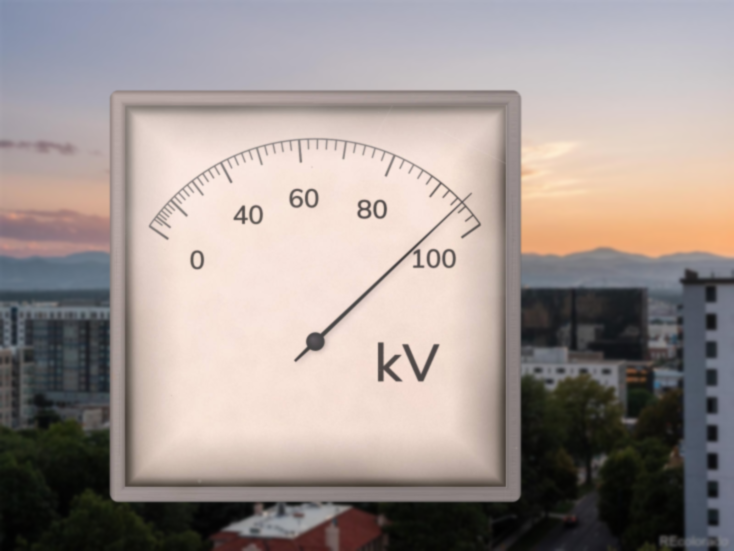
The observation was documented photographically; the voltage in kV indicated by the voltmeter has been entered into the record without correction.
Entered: 95 kV
